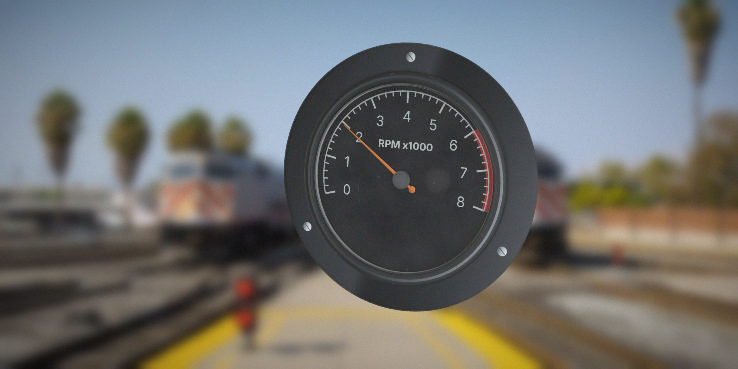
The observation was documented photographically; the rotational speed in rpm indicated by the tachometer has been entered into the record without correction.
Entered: 2000 rpm
